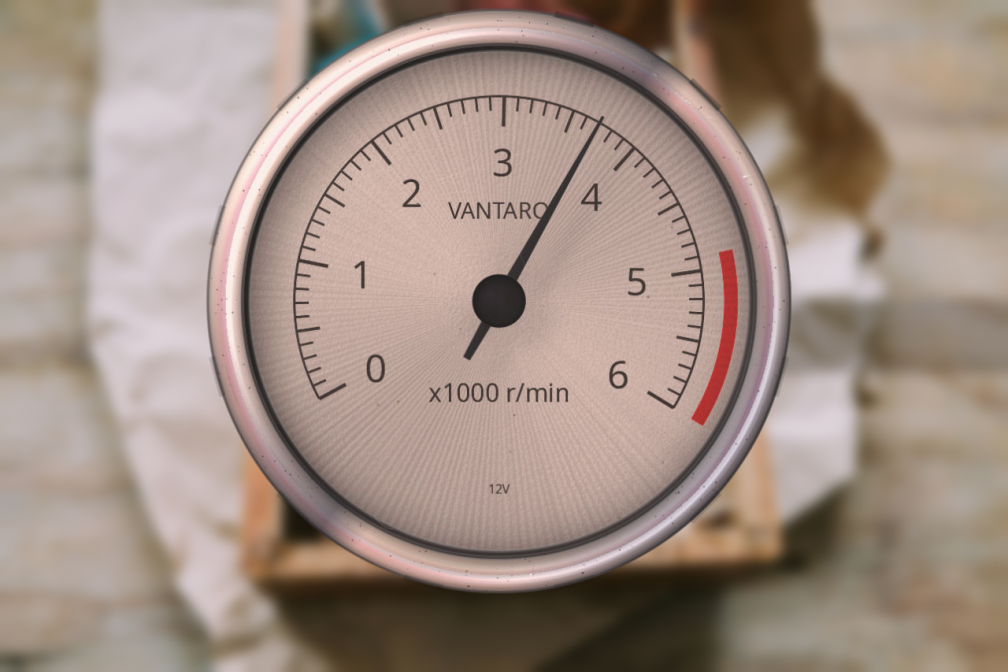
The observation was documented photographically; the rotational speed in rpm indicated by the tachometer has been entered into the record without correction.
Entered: 3700 rpm
